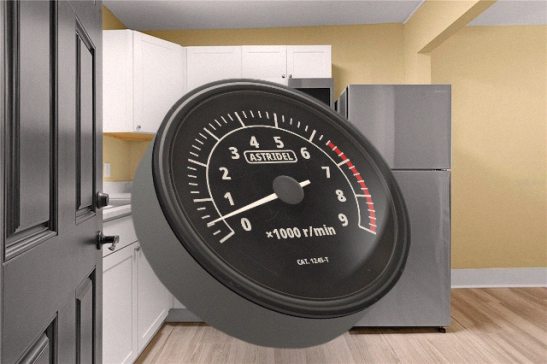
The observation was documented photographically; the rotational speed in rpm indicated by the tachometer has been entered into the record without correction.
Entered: 400 rpm
